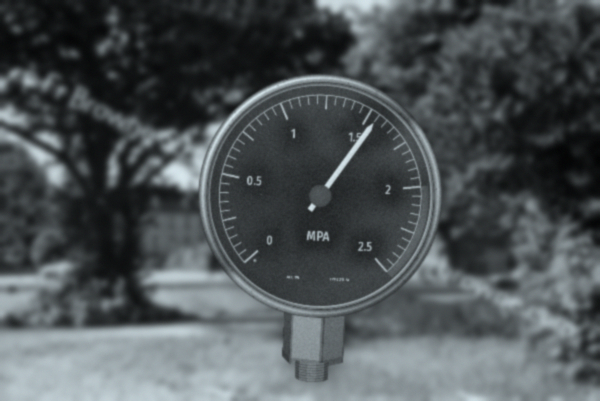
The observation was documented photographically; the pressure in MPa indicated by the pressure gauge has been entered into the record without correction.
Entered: 1.55 MPa
